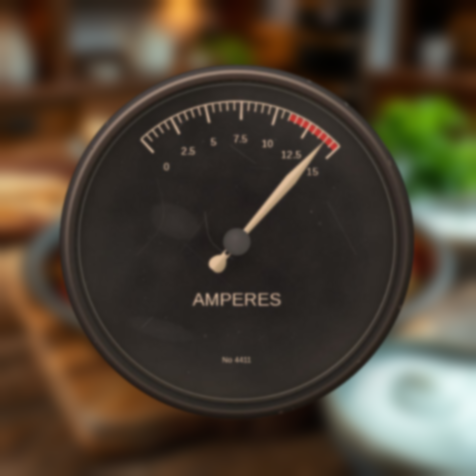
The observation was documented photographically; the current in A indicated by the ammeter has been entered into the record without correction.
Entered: 14 A
